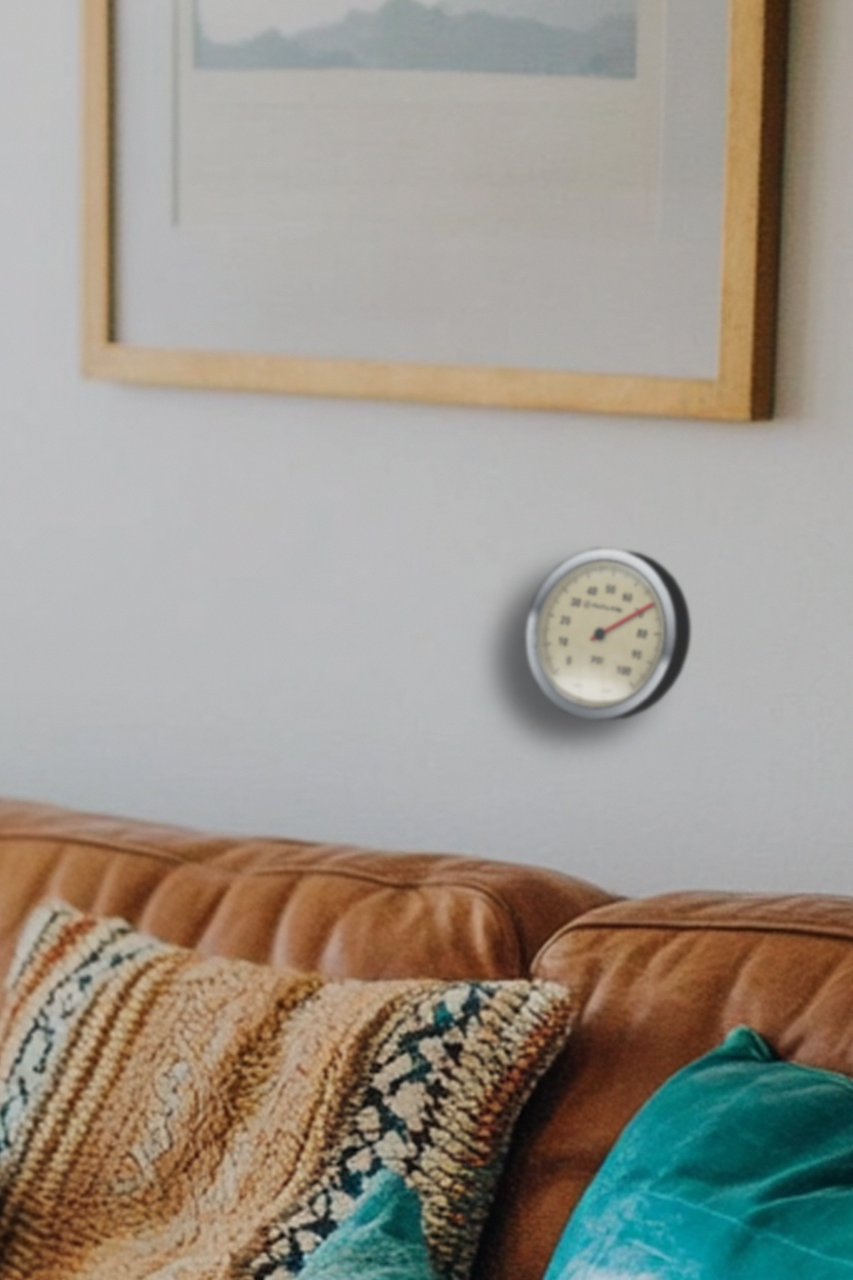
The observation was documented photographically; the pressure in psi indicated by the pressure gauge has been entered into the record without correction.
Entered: 70 psi
